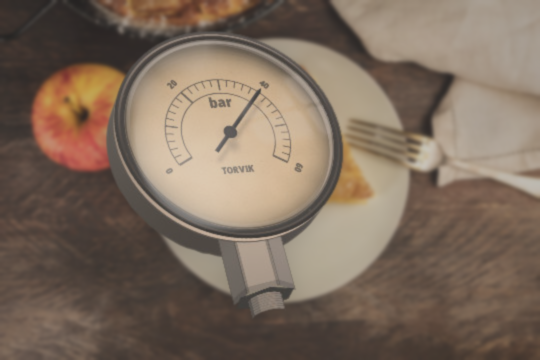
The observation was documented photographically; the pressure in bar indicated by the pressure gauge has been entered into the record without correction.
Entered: 40 bar
